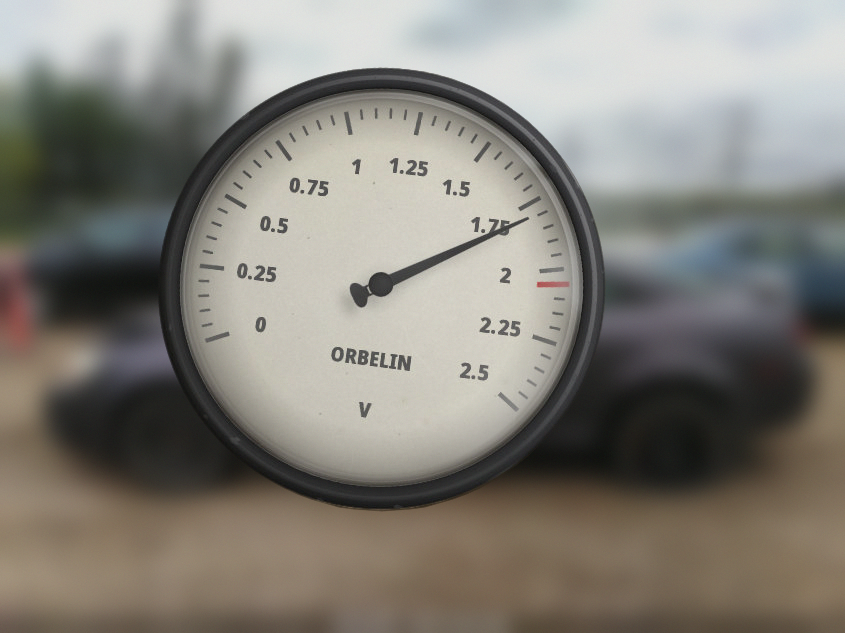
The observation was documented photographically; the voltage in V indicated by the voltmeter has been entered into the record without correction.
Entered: 1.8 V
